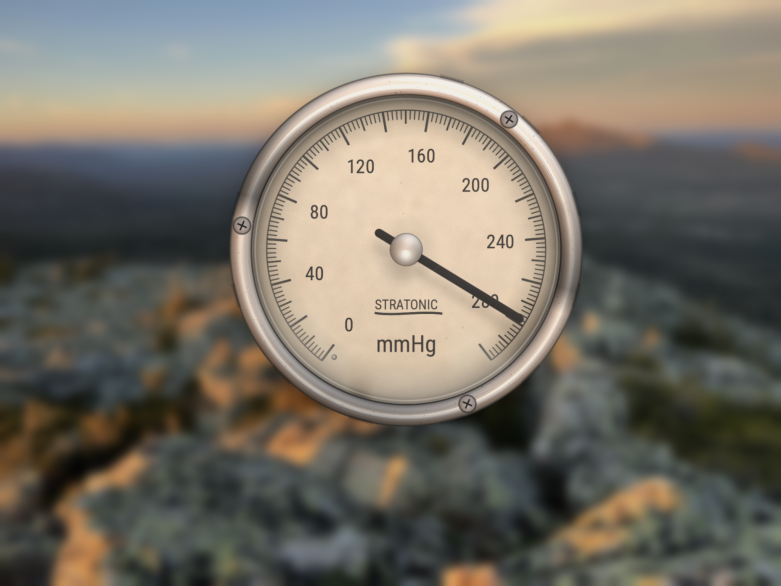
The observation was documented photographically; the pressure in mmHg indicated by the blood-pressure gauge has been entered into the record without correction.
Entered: 278 mmHg
